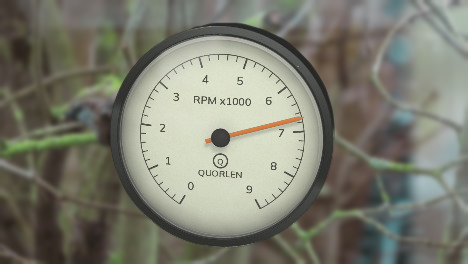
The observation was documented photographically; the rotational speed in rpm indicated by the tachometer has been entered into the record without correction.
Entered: 6700 rpm
